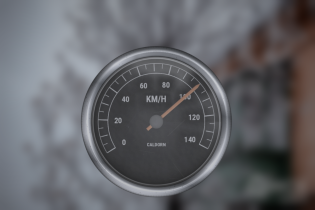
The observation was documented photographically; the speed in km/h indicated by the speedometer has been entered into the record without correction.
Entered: 100 km/h
